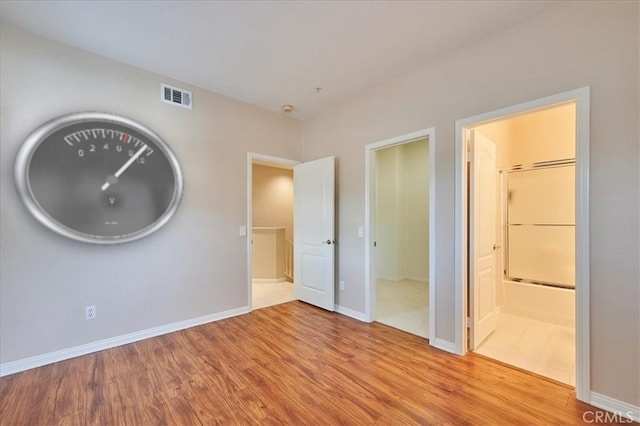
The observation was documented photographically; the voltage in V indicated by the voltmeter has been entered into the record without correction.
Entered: 9 V
